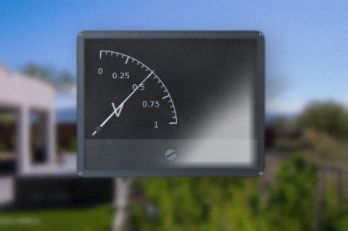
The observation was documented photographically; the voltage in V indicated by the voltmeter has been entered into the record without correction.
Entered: 0.5 V
